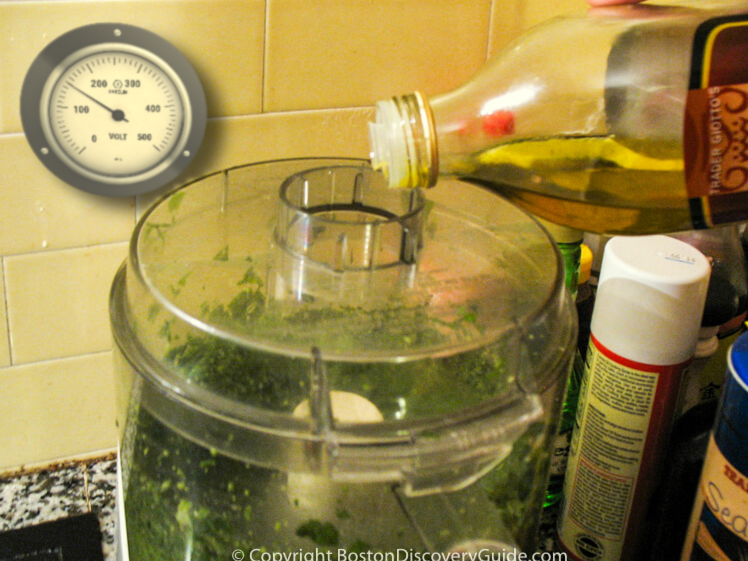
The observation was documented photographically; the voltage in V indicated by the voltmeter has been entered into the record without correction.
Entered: 150 V
